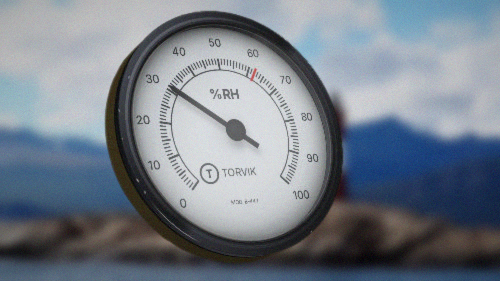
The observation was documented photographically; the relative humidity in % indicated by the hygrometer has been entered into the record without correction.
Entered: 30 %
